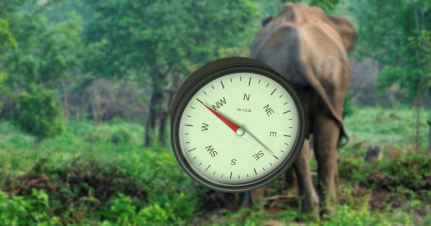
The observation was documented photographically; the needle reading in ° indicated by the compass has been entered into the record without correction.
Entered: 300 °
